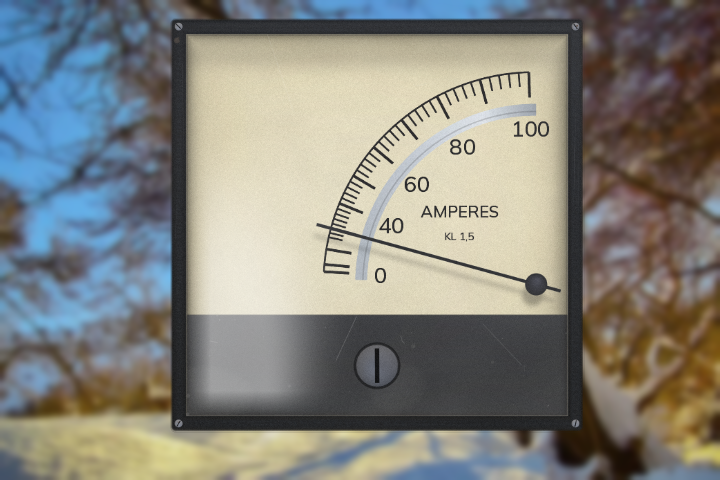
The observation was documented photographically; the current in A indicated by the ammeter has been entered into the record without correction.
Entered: 30 A
